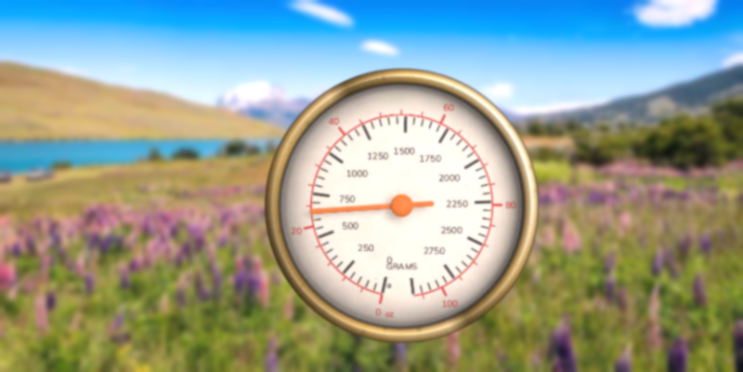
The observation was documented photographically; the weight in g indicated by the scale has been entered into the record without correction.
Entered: 650 g
